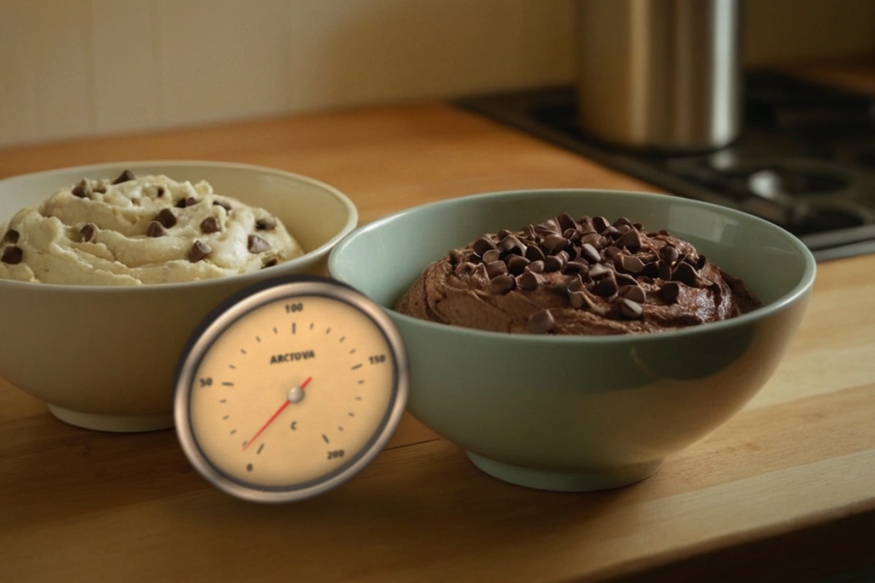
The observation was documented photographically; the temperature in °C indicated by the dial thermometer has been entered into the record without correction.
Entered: 10 °C
